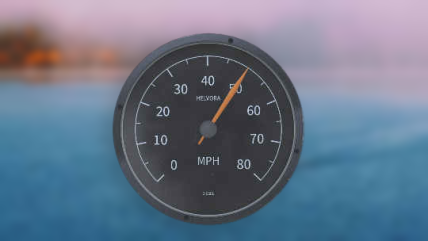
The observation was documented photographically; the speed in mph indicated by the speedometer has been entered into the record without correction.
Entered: 50 mph
